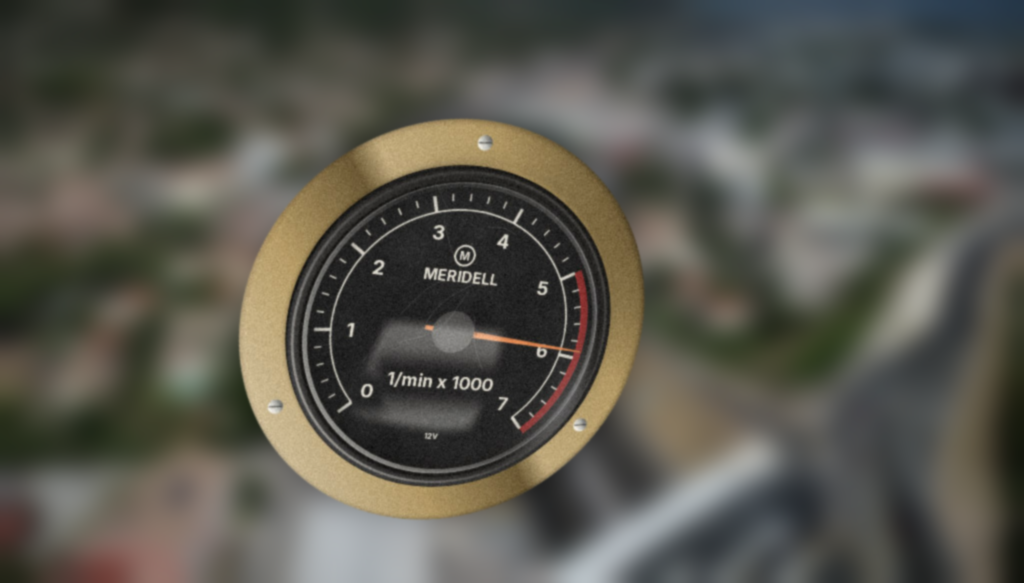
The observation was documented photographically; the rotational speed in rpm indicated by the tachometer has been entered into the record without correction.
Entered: 5900 rpm
